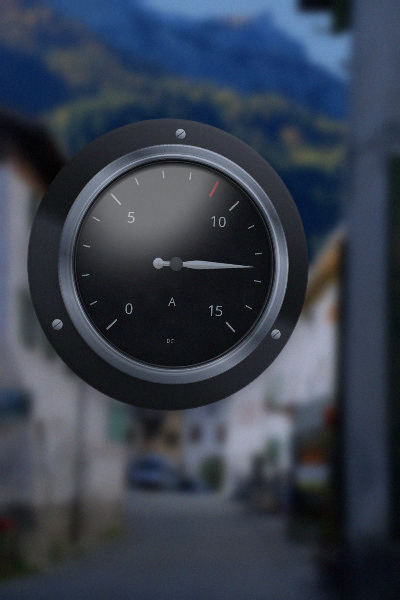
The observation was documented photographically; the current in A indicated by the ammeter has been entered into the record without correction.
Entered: 12.5 A
